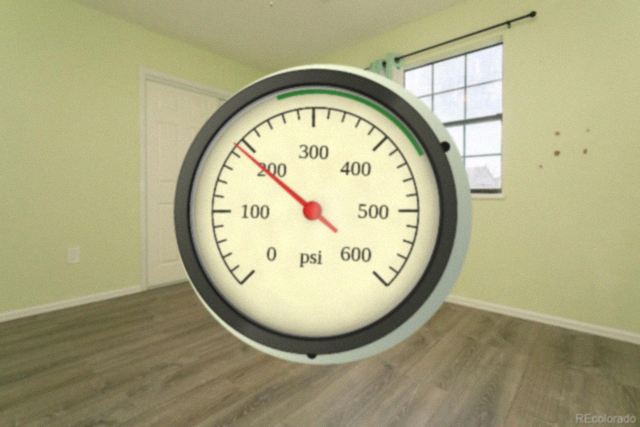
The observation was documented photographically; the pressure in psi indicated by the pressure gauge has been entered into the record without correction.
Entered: 190 psi
